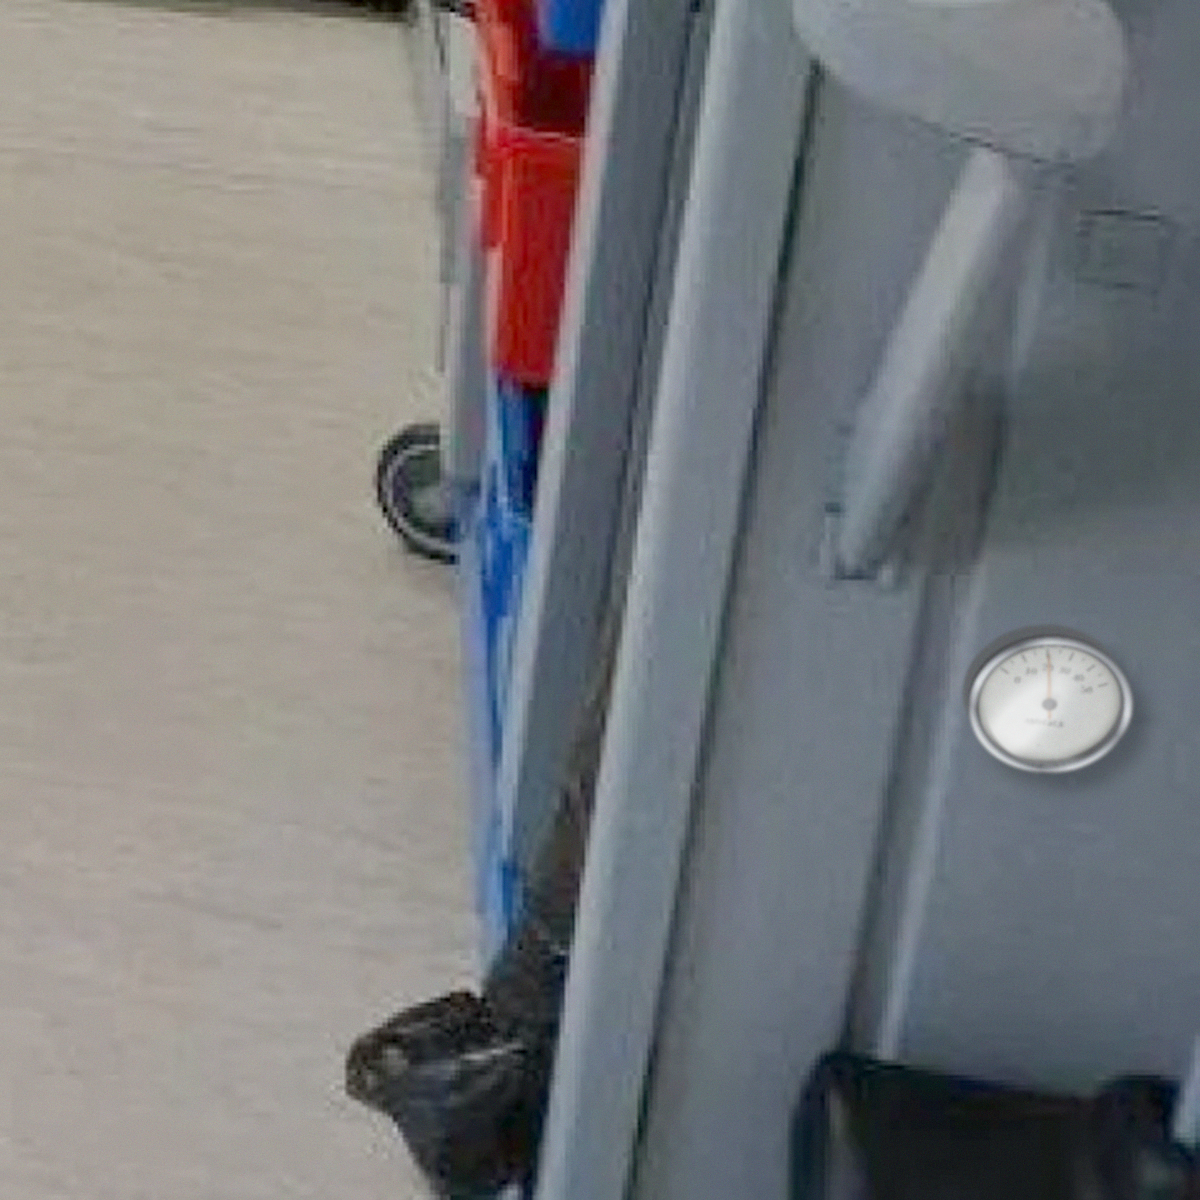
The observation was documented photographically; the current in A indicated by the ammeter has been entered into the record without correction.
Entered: 20 A
